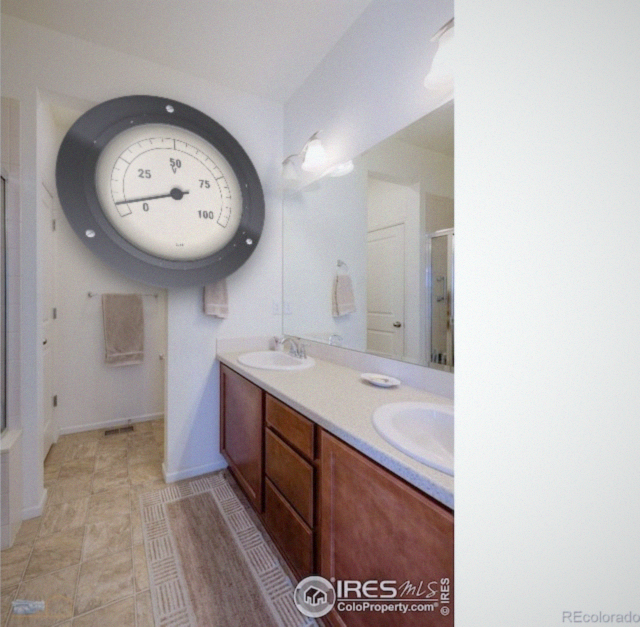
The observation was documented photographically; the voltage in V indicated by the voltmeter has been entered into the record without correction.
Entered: 5 V
